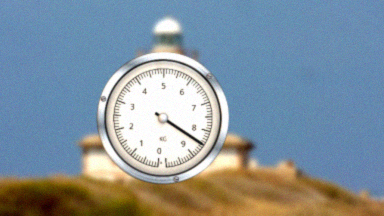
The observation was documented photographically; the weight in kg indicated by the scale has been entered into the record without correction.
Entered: 8.5 kg
